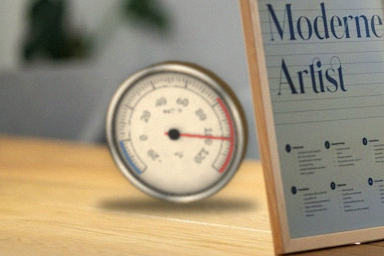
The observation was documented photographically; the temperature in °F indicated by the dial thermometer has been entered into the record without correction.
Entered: 100 °F
